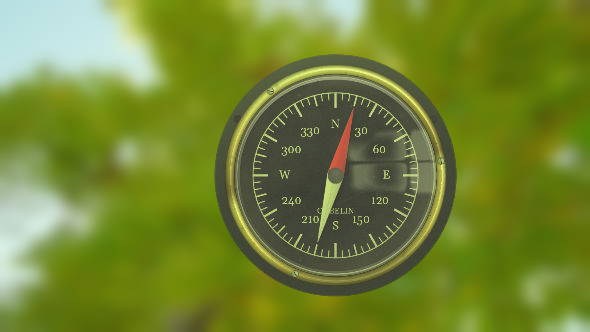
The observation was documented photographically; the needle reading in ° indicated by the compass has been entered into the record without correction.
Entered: 15 °
